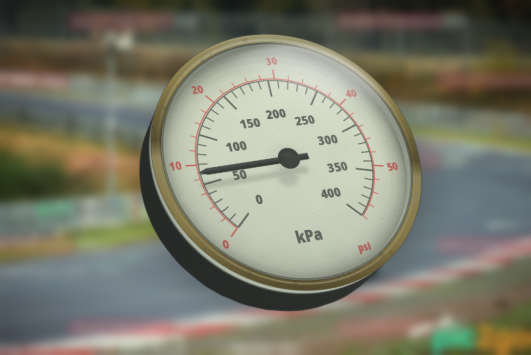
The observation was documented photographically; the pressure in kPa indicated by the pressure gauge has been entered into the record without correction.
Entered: 60 kPa
